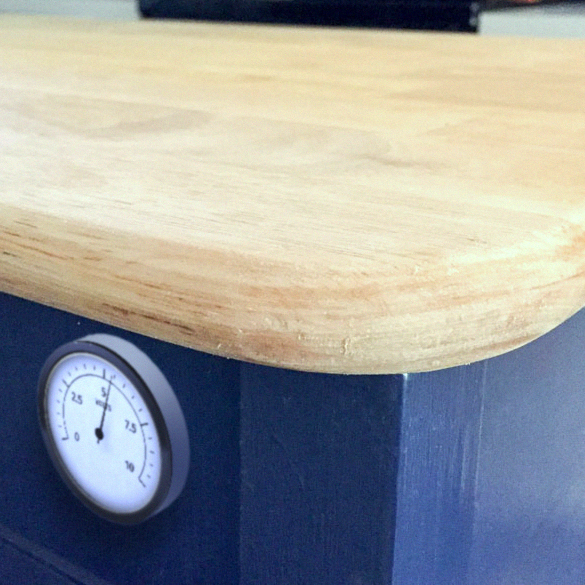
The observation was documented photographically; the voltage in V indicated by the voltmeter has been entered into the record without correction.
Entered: 5.5 V
